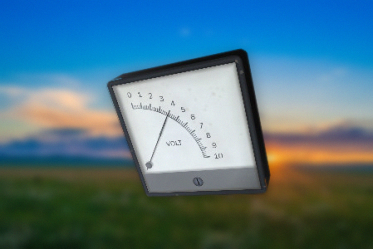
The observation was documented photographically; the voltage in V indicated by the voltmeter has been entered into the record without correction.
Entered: 4 V
